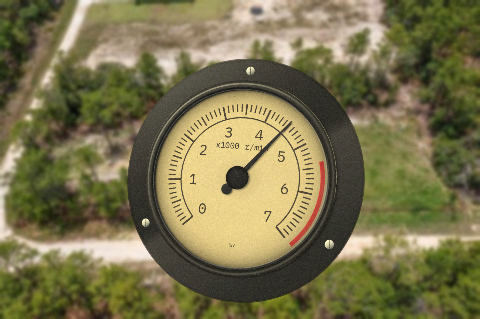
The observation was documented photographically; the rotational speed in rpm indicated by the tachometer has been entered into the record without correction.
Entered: 4500 rpm
